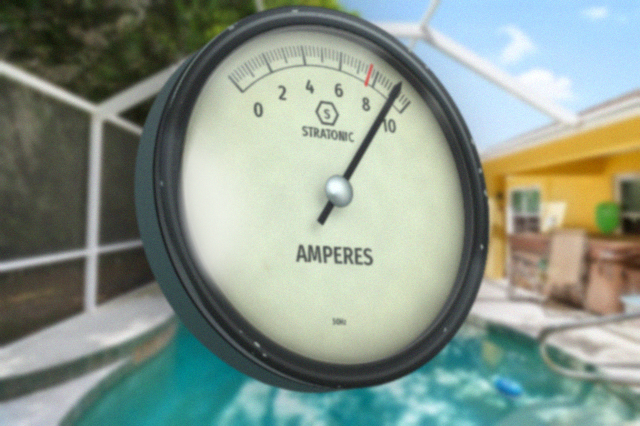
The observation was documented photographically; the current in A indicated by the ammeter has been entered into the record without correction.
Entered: 9 A
